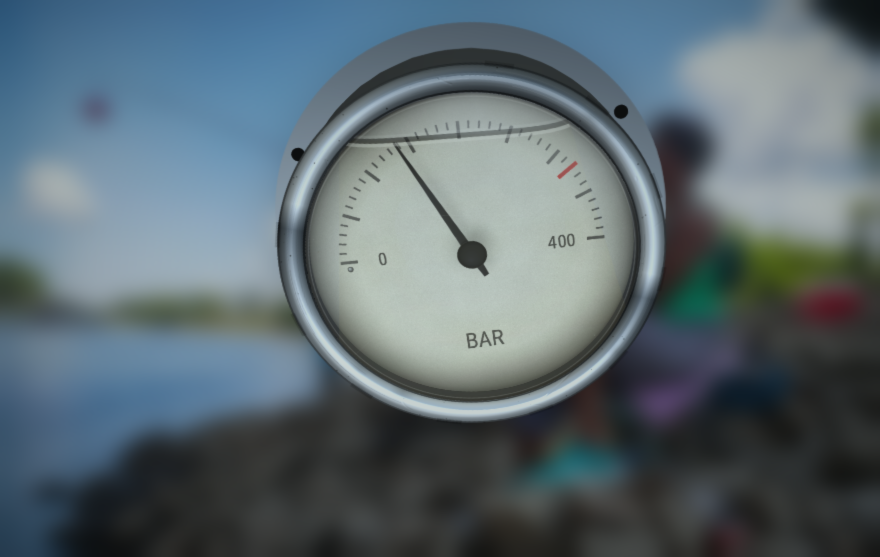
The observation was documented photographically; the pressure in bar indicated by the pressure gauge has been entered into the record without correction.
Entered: 140 bar
